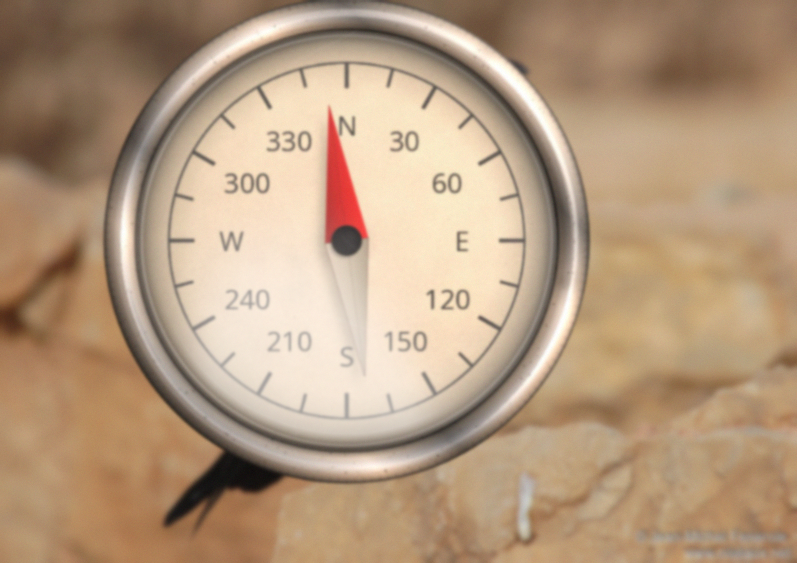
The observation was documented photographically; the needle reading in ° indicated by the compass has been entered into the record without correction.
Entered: 352.5 °
